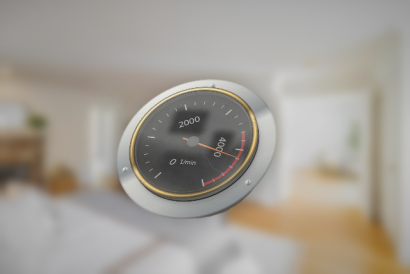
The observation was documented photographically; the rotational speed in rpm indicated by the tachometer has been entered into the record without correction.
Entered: 4200 rpm
